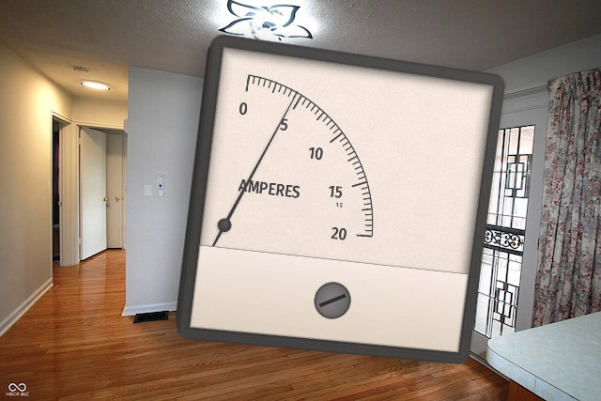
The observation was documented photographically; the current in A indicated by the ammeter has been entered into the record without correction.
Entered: 4.5 A
